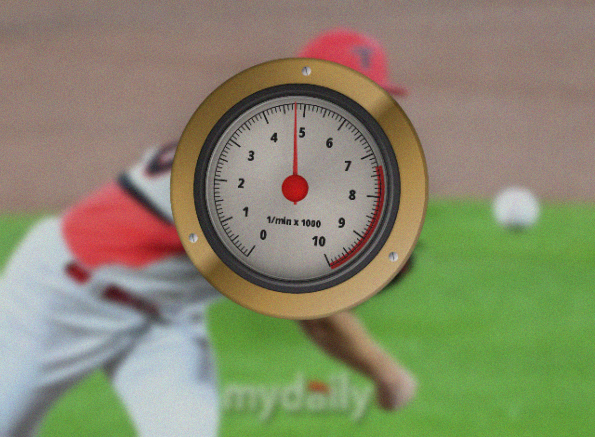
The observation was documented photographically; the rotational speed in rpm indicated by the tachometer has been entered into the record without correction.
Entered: 4800 rpm
